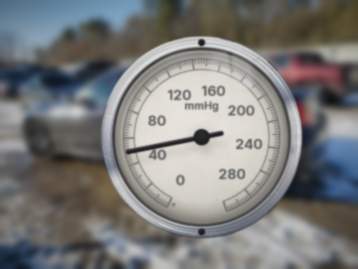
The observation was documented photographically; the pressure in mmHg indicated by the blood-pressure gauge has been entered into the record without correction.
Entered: 50 mmHg
